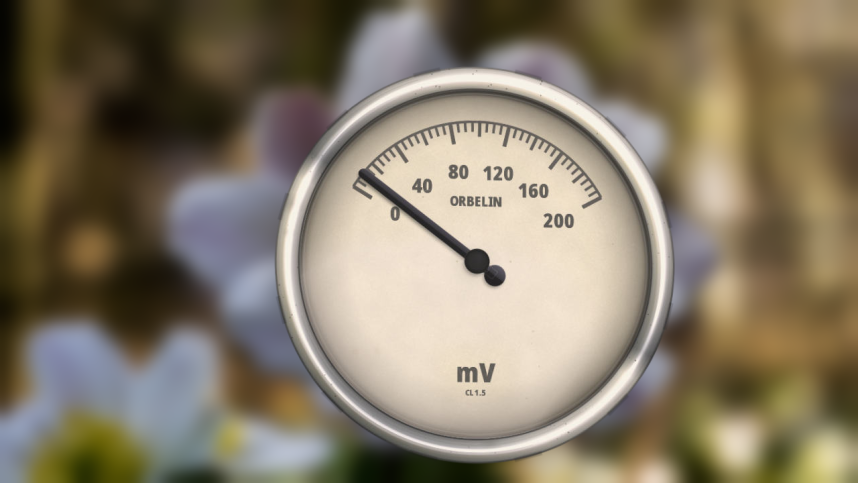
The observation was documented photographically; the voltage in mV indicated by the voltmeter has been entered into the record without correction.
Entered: 10 mV
